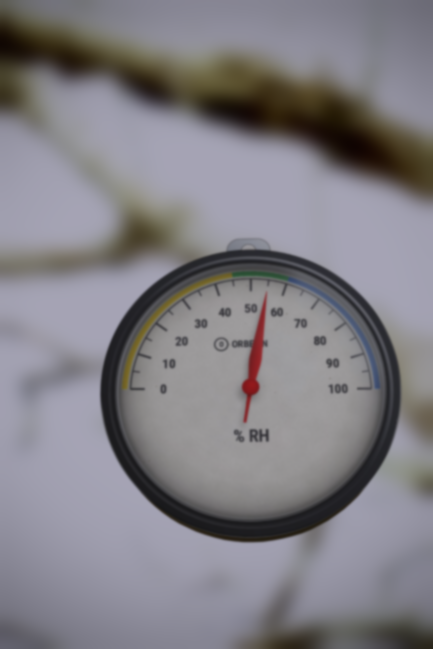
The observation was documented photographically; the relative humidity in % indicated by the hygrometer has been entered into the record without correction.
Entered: 55 %
